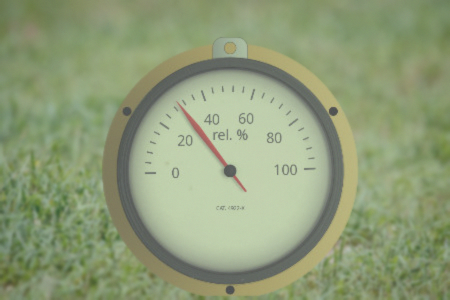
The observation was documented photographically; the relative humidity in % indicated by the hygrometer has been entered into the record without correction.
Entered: 30 %
